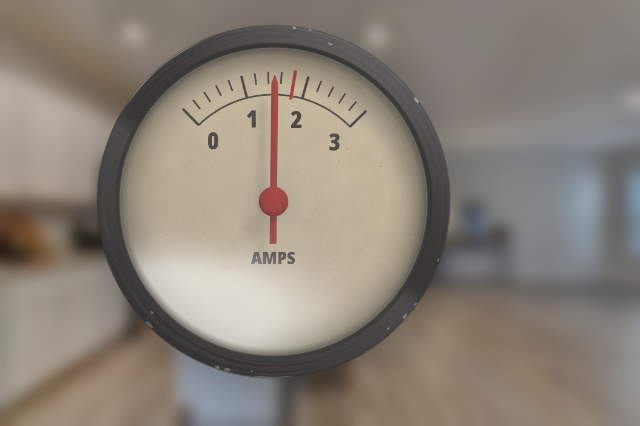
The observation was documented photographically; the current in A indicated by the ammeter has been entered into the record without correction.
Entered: 1.5 A
